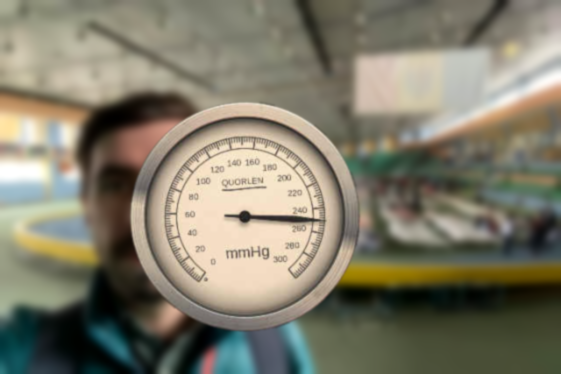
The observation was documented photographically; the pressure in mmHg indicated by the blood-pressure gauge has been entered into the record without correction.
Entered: 250 mmHg
